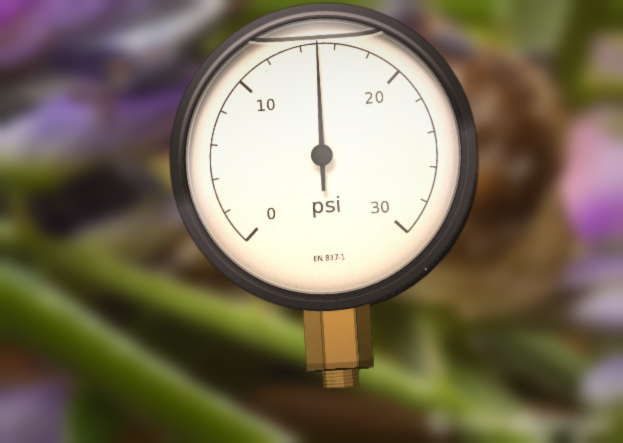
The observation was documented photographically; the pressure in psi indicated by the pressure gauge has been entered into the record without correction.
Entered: 15 psi
